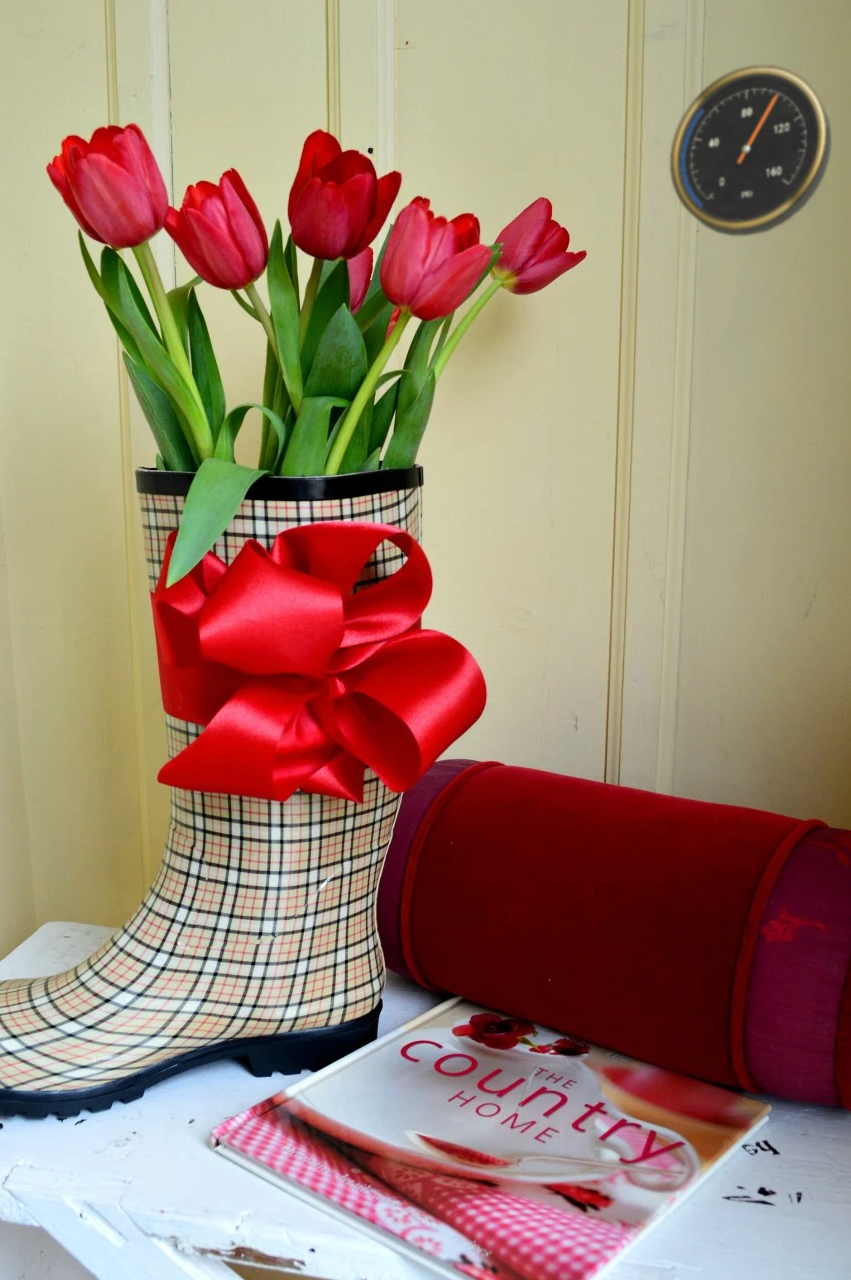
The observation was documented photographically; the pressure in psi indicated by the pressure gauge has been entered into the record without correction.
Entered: 100 psi
